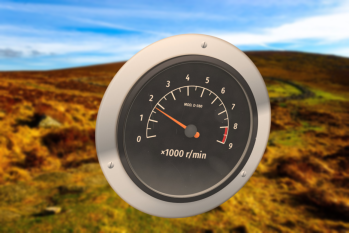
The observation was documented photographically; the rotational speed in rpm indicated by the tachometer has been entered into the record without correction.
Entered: 1750 rpm
